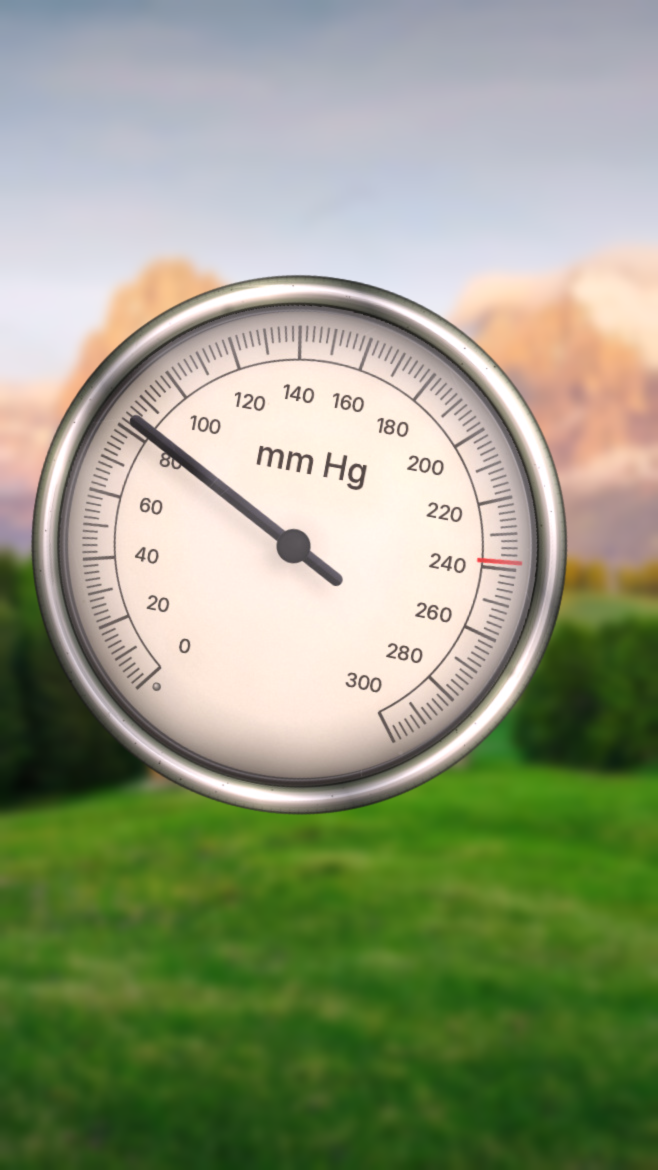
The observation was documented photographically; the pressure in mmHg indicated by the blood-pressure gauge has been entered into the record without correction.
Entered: 84 mmHg
